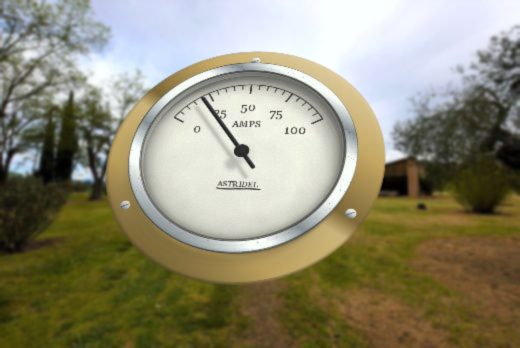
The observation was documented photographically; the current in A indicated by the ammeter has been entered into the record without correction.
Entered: 20 A
